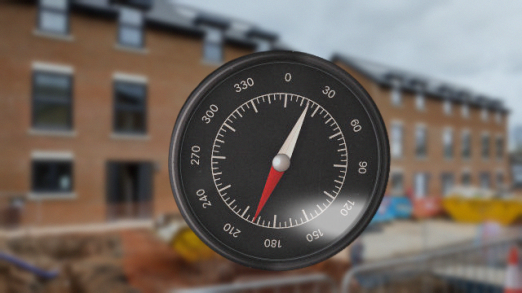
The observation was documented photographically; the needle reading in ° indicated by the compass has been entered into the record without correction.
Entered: 200 °
